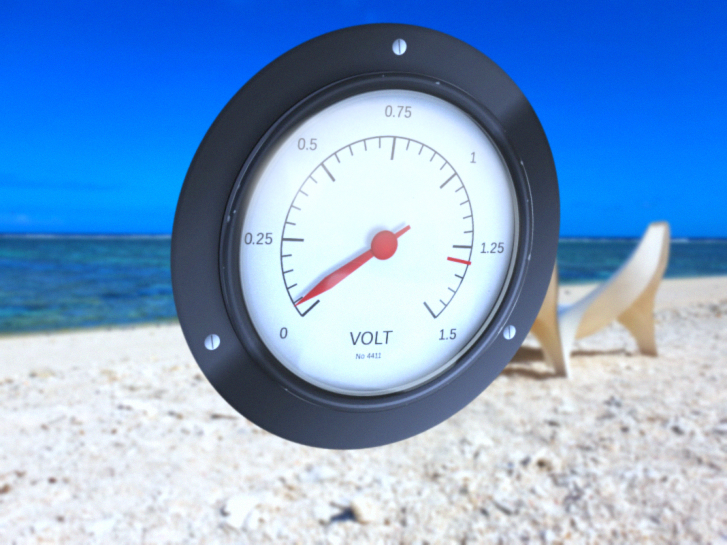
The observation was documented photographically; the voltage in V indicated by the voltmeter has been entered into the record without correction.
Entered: 0.05 V
